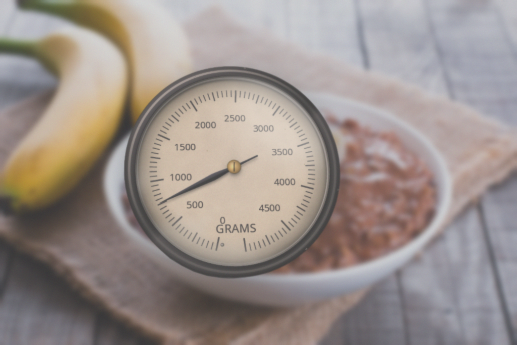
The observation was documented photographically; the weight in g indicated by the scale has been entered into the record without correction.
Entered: 750 g
